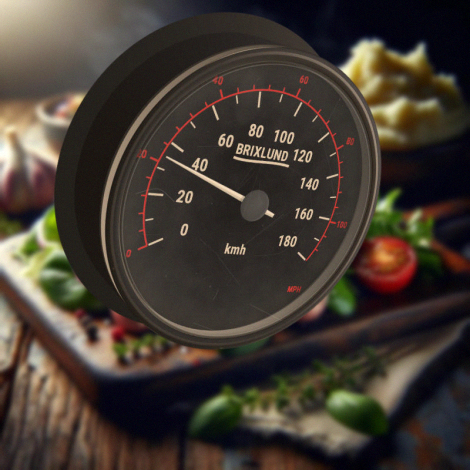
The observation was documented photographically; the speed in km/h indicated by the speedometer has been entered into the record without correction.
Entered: 35 km/h
